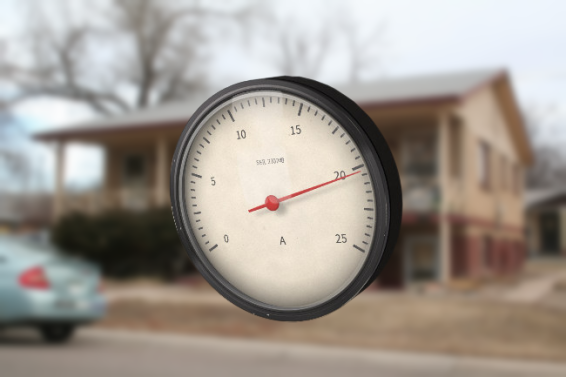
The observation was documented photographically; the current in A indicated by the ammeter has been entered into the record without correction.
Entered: 20.25 A
